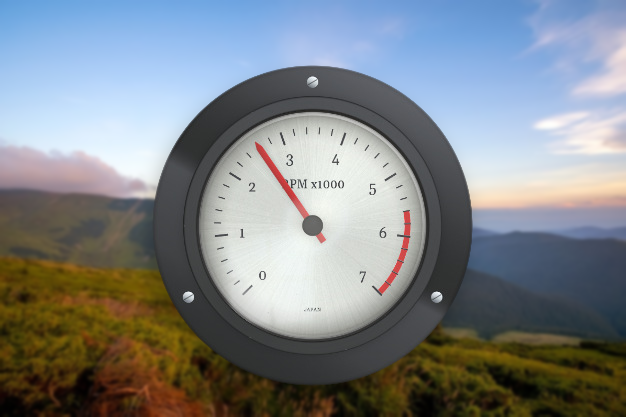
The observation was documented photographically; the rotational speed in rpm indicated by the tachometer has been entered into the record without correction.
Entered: 2600 rpm
